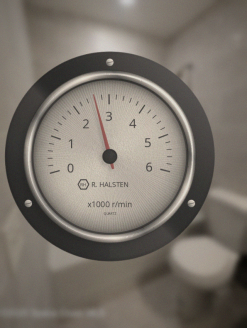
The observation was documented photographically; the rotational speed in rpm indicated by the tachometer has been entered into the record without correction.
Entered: 2600 rpm
